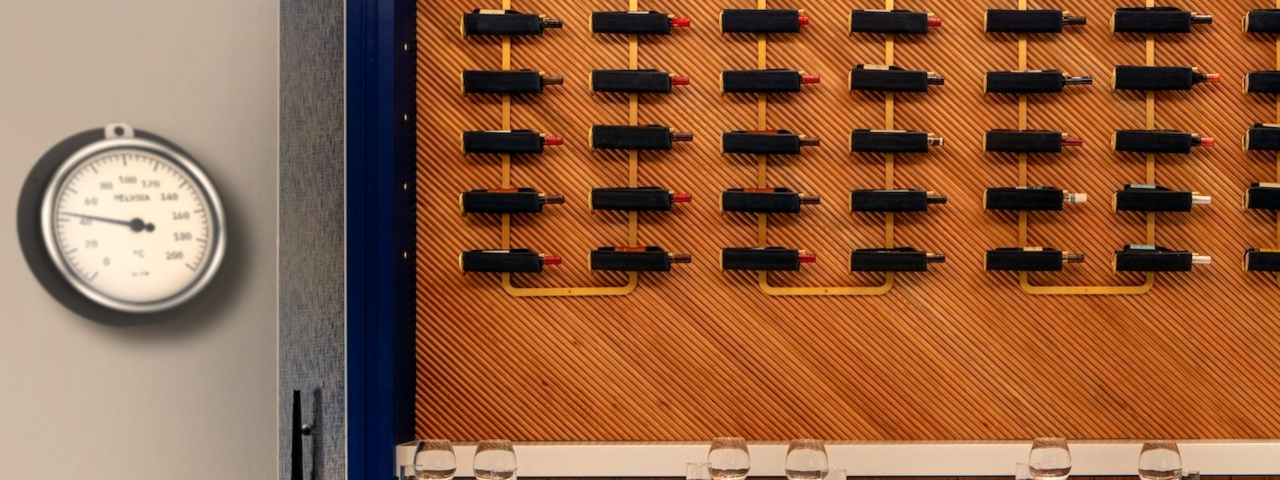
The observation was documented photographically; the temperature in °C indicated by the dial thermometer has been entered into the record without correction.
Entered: 44 °C
